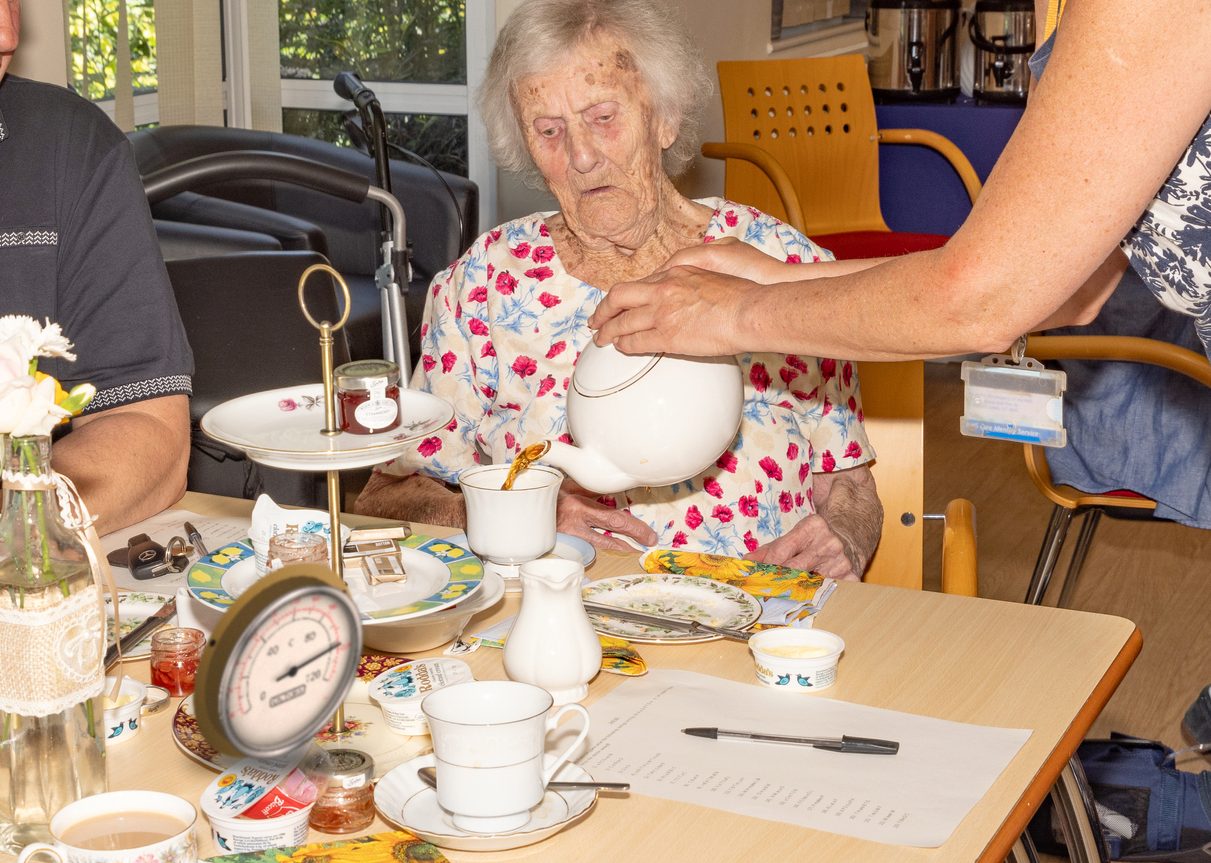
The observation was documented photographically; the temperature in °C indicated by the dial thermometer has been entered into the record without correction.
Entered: 100 °C
